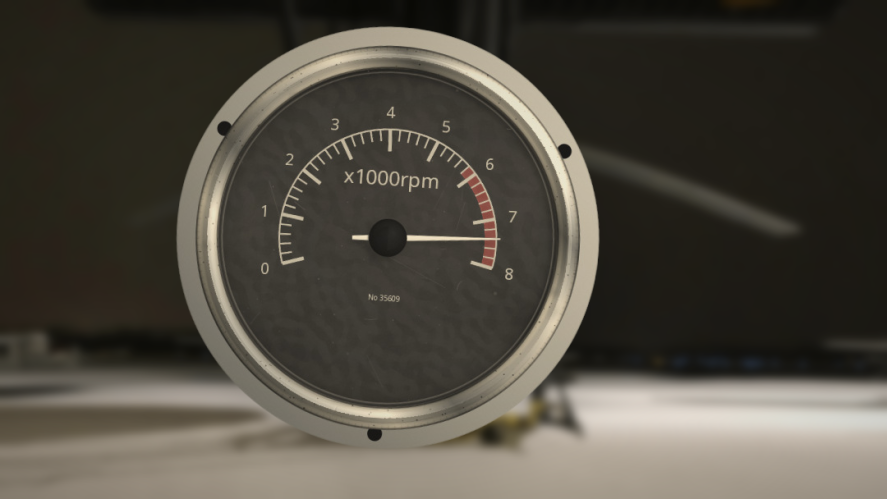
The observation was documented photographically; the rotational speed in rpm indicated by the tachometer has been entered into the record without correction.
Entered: 7400 rpm
